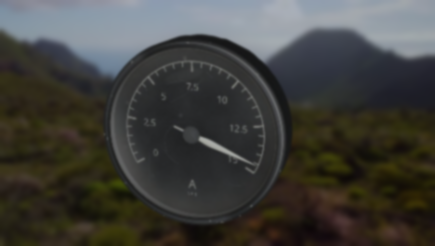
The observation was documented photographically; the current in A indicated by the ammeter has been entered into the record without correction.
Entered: 14.5 A
